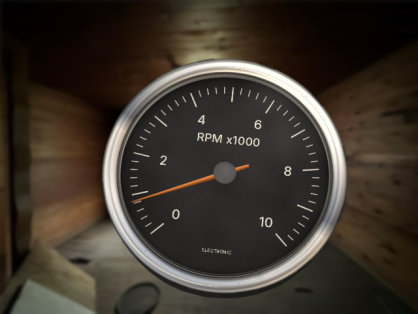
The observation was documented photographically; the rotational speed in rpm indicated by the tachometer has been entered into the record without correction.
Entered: 800 rpm
